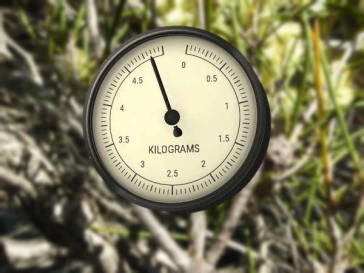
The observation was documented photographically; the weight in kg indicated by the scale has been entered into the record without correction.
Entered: 4.85 kg
